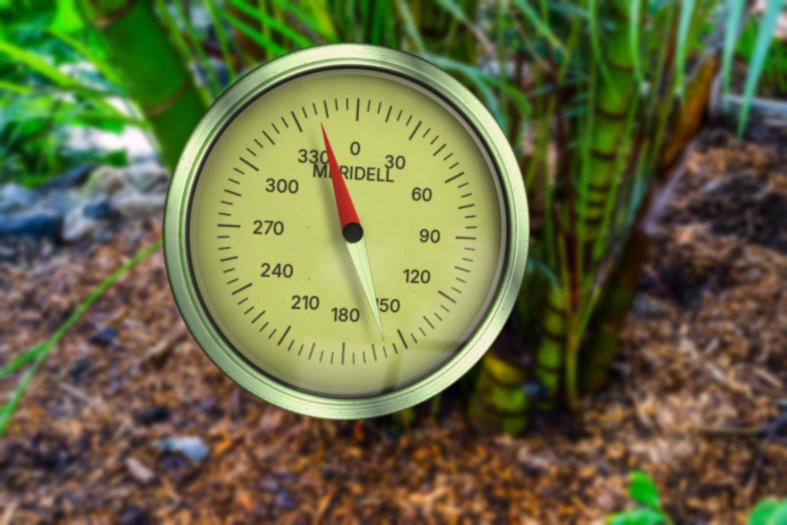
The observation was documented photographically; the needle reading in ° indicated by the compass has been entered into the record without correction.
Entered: 340 °
